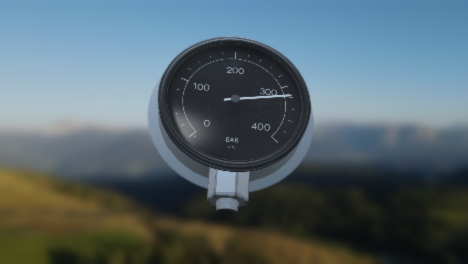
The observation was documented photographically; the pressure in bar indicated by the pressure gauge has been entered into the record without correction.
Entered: 320 bar
